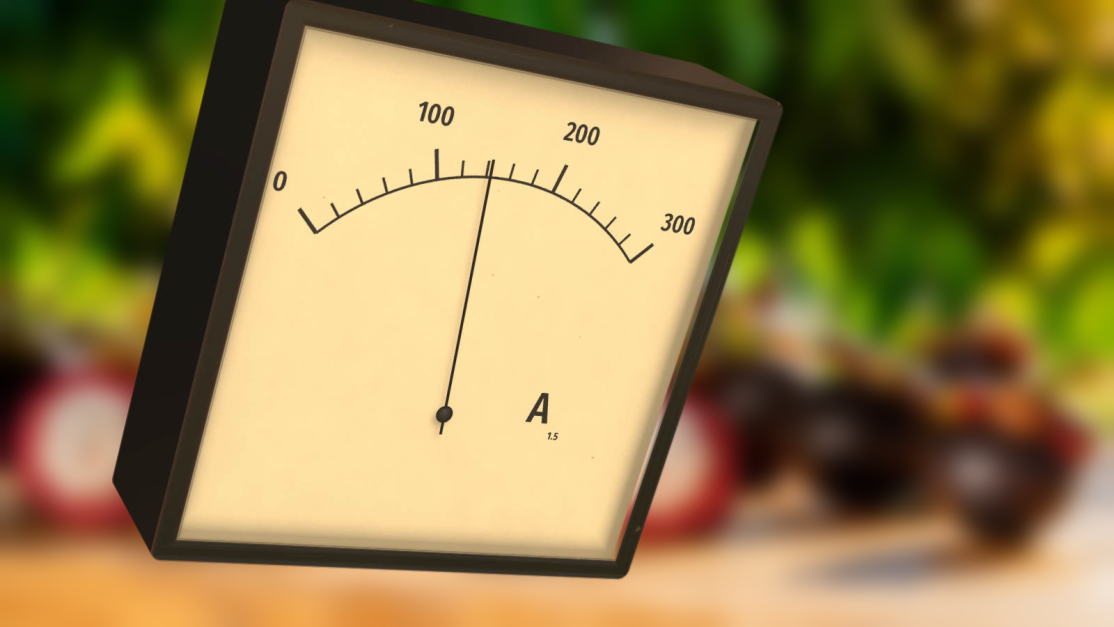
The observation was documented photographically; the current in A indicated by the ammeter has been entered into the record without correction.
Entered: 140 A
